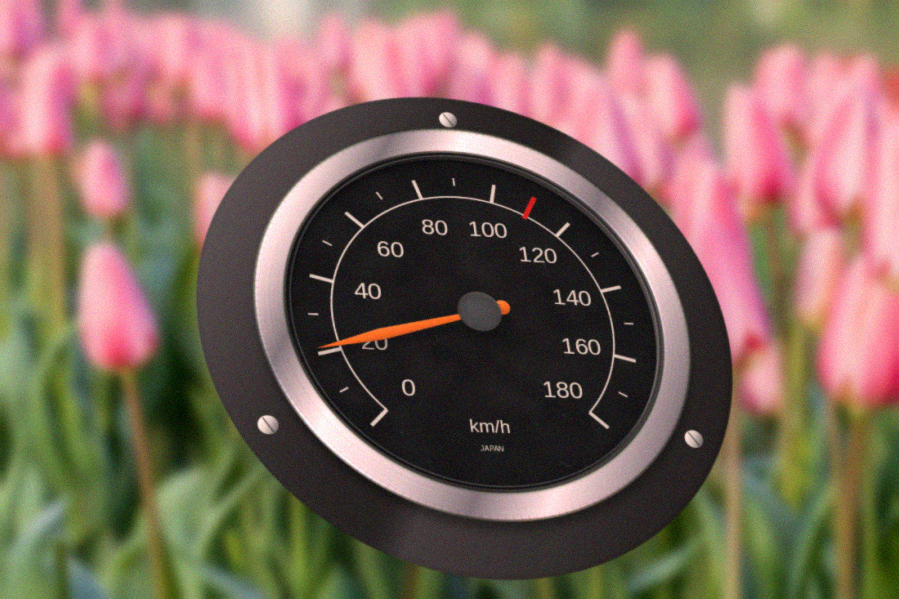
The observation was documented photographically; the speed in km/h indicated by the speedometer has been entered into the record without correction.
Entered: 20 km/h
